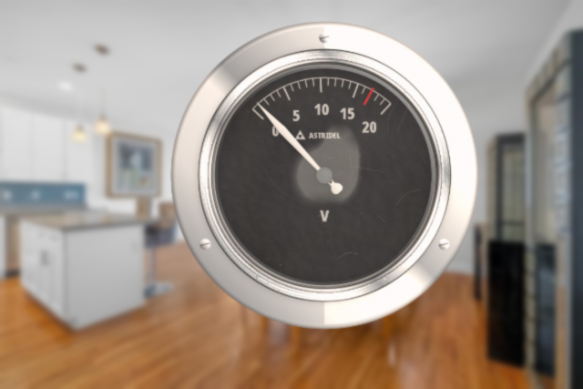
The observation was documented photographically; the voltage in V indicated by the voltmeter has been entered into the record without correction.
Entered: 1 V
